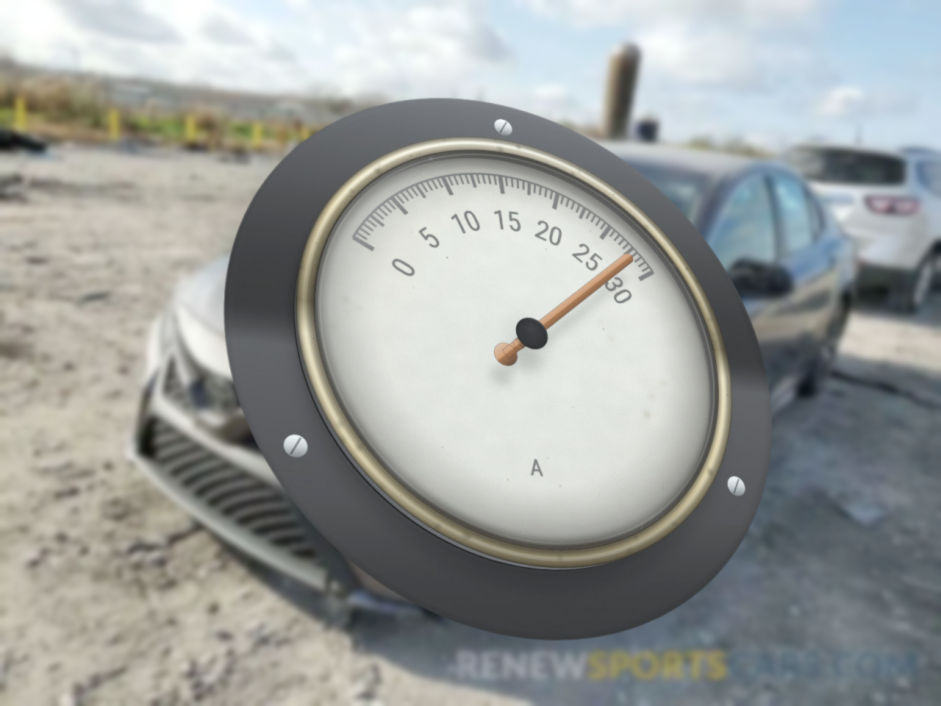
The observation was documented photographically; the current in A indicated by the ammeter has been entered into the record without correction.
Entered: 28 A
